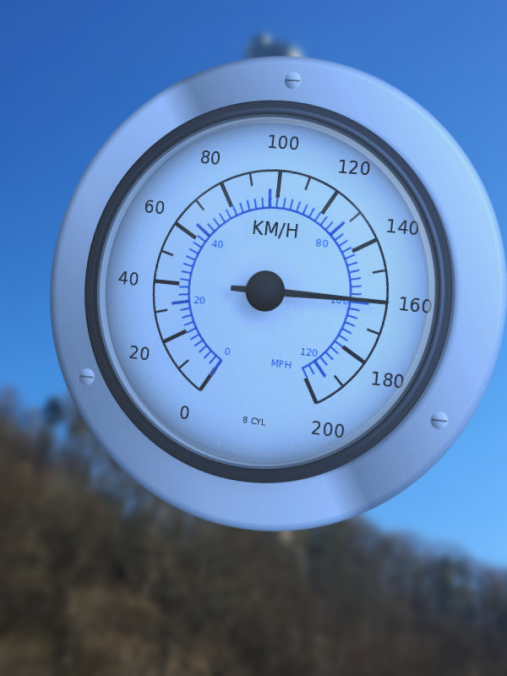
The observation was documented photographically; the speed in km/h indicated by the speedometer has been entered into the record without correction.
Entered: 160 km/h
